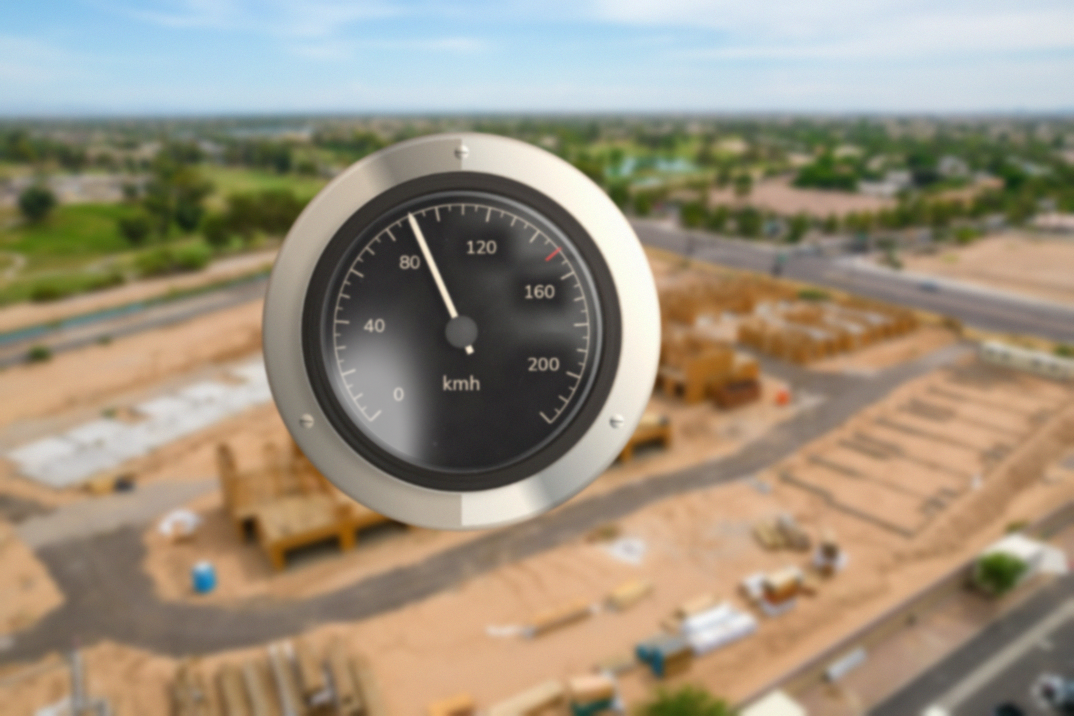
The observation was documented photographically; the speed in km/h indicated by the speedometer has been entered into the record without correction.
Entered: 90 km/h
